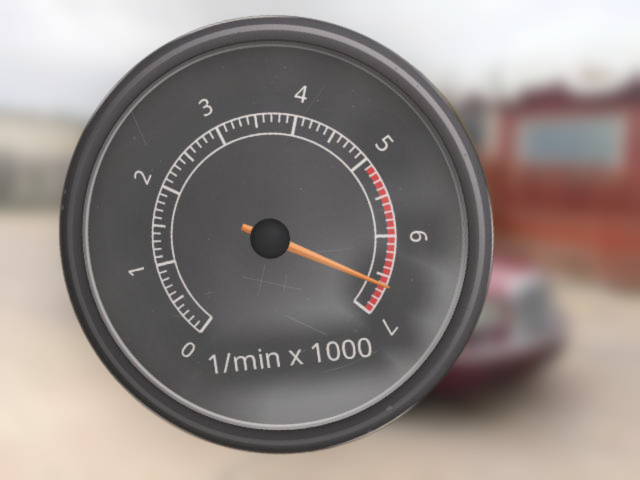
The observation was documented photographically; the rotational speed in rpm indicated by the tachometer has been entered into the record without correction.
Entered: 6600 rpm
